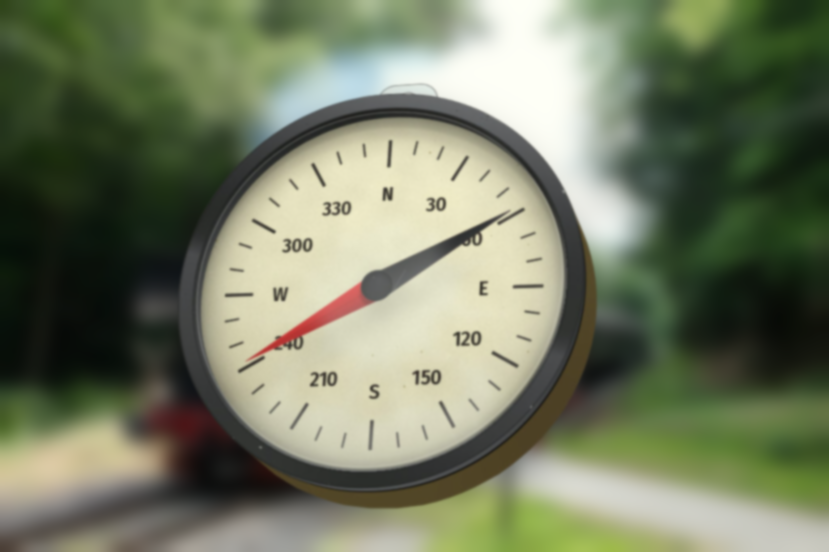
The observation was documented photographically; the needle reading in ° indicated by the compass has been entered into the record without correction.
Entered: 240 °
